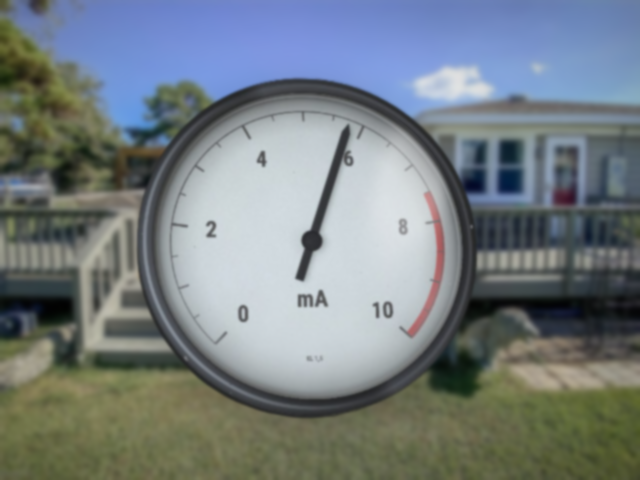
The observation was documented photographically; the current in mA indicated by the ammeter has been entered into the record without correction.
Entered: 5.75 mA
